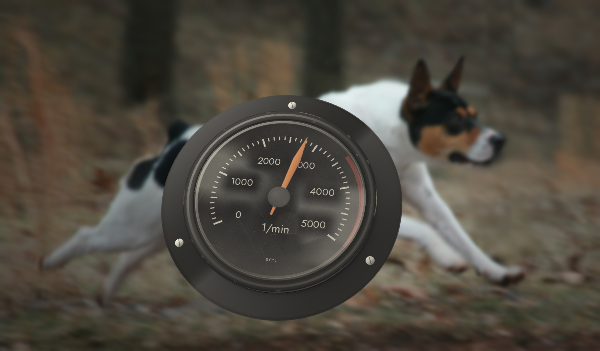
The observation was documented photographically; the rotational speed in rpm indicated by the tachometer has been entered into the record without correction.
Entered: 2800 rpm
